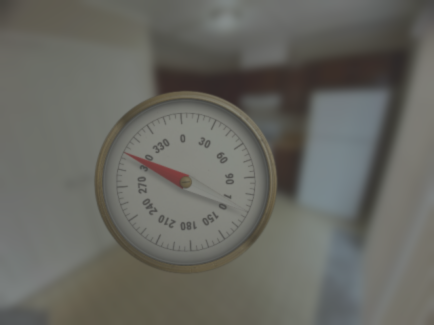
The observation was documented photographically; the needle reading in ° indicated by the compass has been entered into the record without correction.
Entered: 300 °
